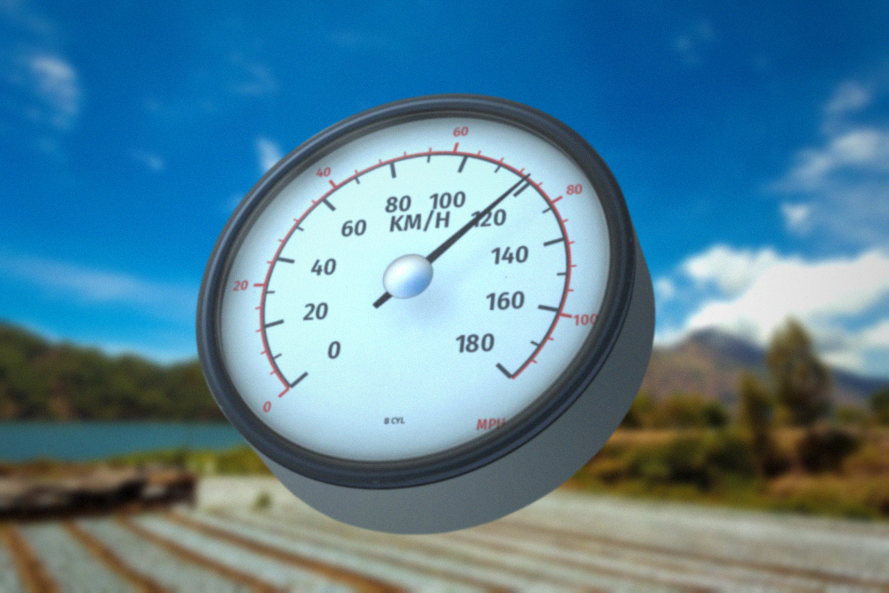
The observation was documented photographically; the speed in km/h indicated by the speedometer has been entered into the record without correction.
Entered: 120 km/h
